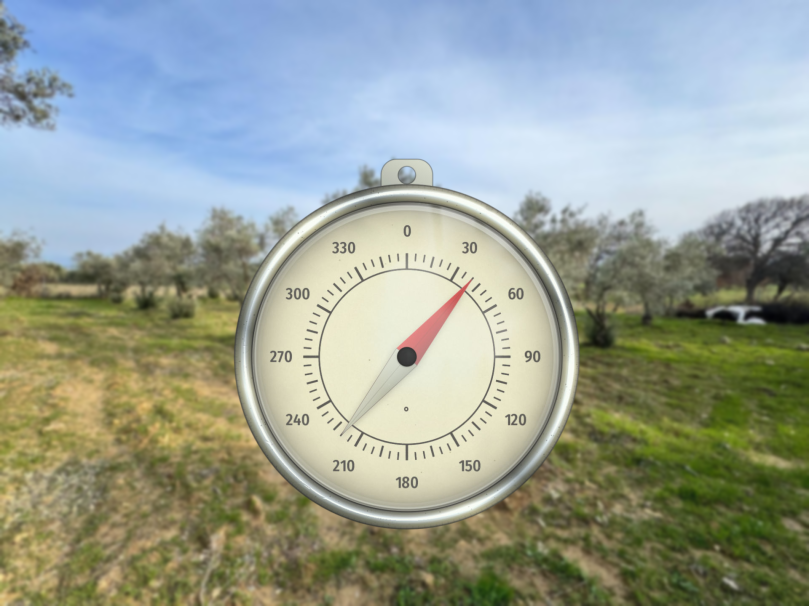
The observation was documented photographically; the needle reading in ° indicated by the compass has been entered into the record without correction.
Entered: 40 °
